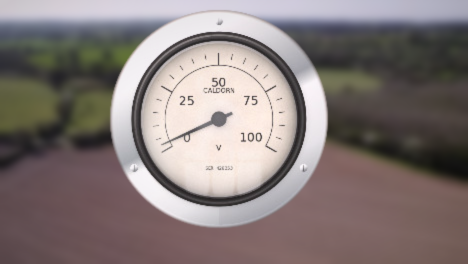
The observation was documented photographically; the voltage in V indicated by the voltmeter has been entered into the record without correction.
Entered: 2.5 V
